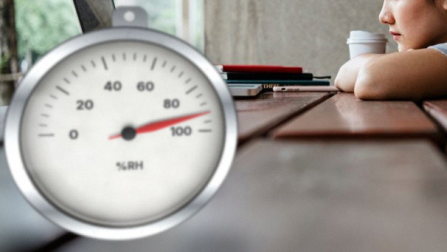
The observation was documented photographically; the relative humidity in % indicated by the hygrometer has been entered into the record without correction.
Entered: 92 %
